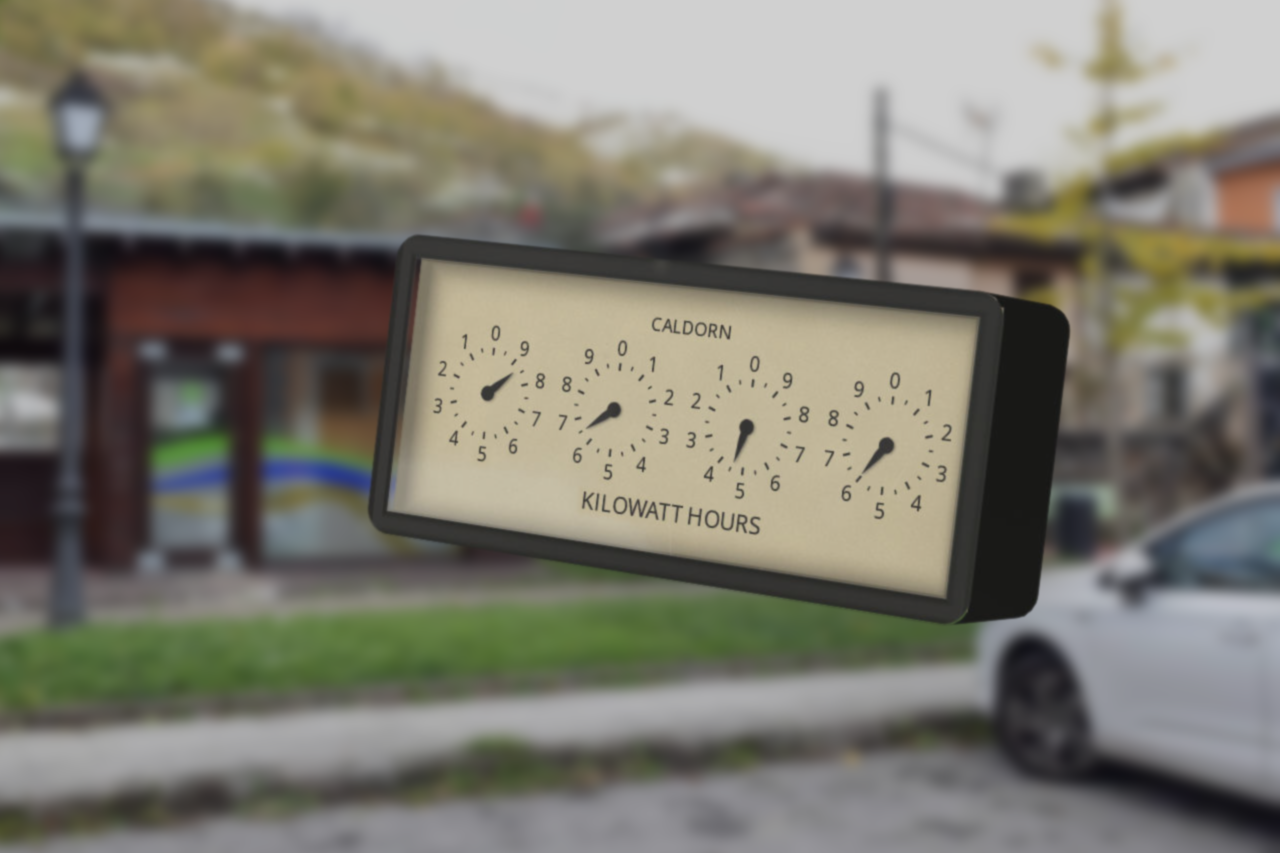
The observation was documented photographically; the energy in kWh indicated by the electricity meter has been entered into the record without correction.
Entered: 8646 kWh
